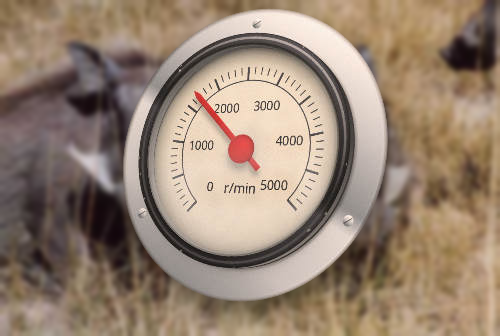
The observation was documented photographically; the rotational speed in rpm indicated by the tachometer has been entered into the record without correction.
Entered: 1700 rpm
